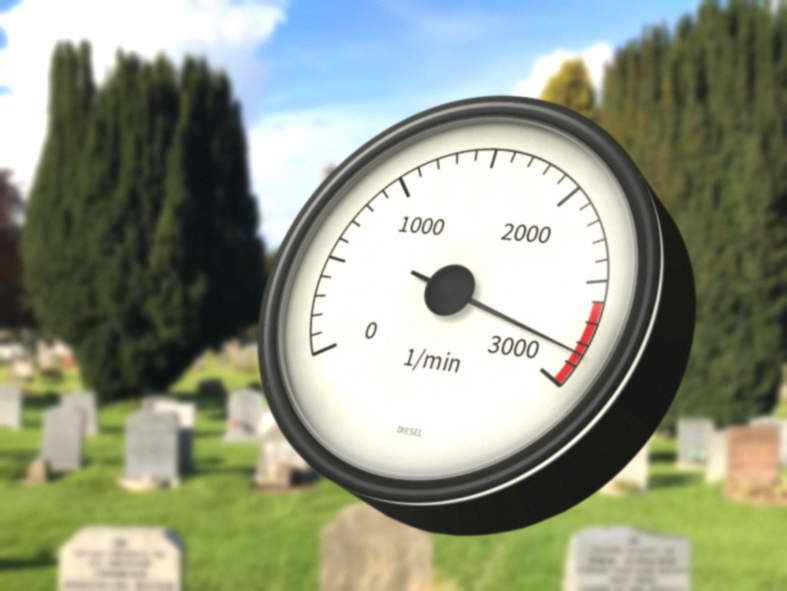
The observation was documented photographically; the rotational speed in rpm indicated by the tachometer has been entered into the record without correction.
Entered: 2850 rpm
